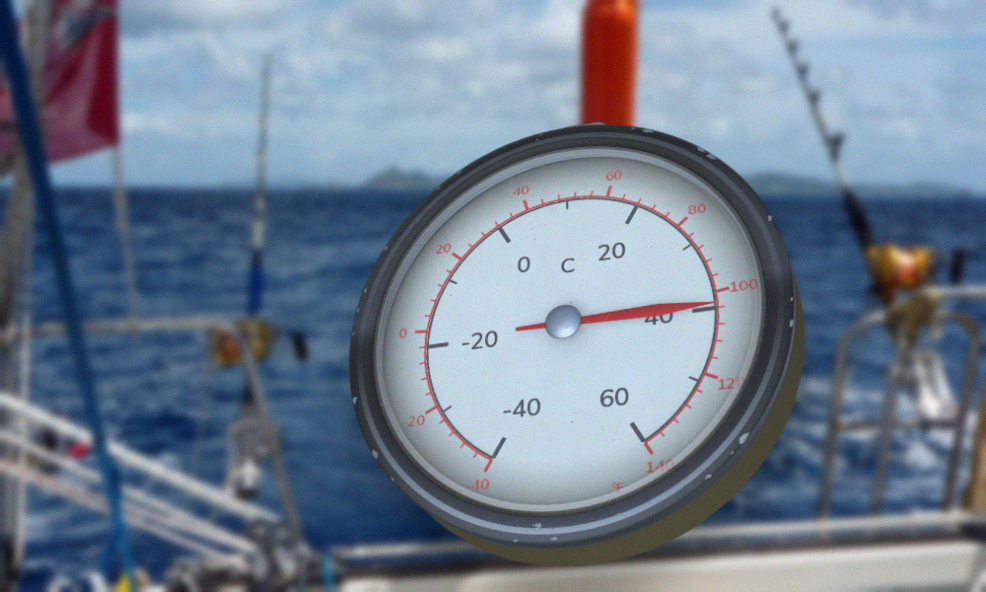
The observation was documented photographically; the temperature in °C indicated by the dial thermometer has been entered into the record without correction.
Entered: 40 °C
